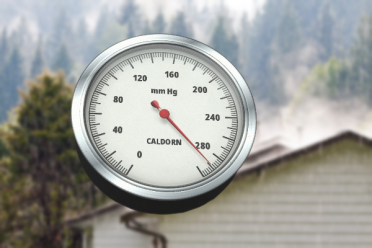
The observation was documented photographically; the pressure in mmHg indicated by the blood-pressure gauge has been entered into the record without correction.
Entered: 290 mmHg
